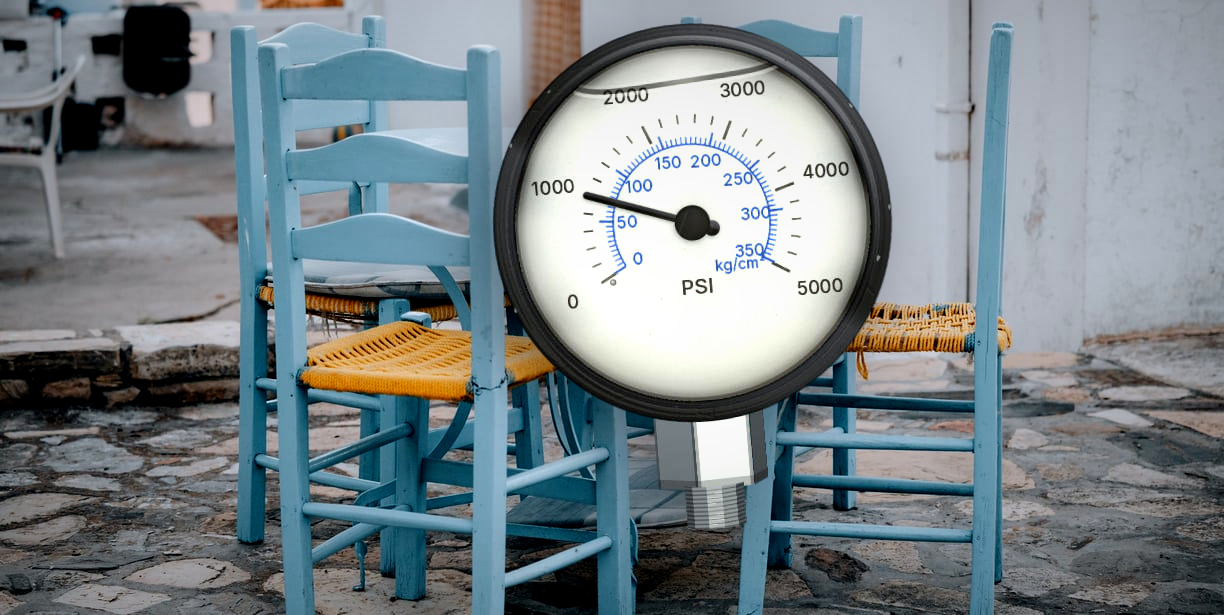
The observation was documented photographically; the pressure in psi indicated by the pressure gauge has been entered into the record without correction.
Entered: 1000 psi
